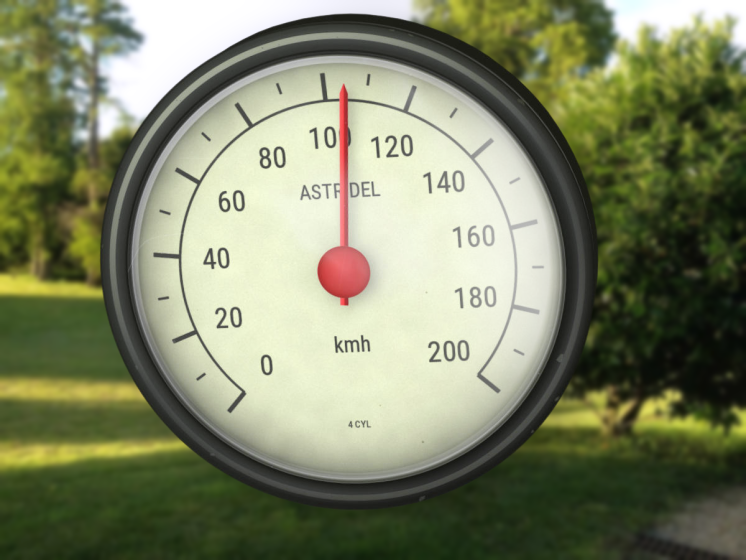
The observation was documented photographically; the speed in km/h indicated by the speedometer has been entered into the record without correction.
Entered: 105 km/h
